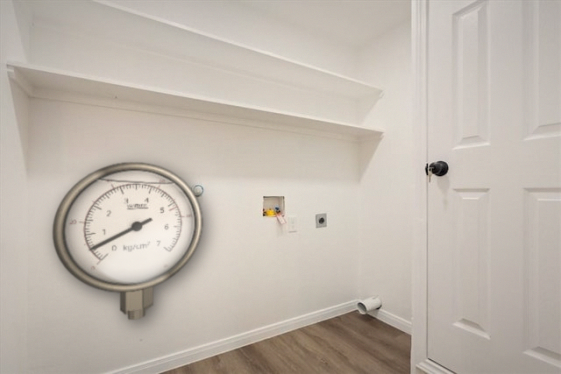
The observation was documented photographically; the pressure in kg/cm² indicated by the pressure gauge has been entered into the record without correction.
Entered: 0.5 kg/cm²
